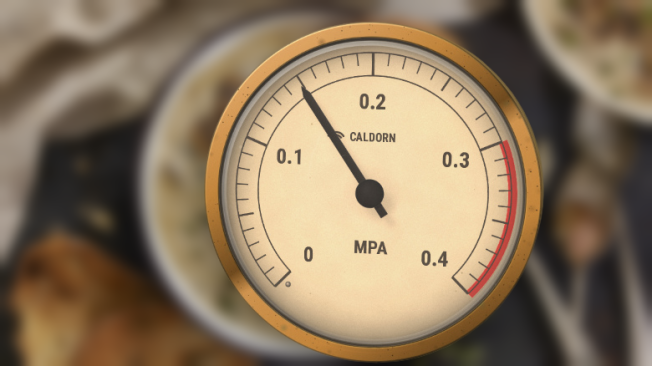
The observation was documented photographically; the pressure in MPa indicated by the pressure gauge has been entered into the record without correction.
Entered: 0.15 MPa
